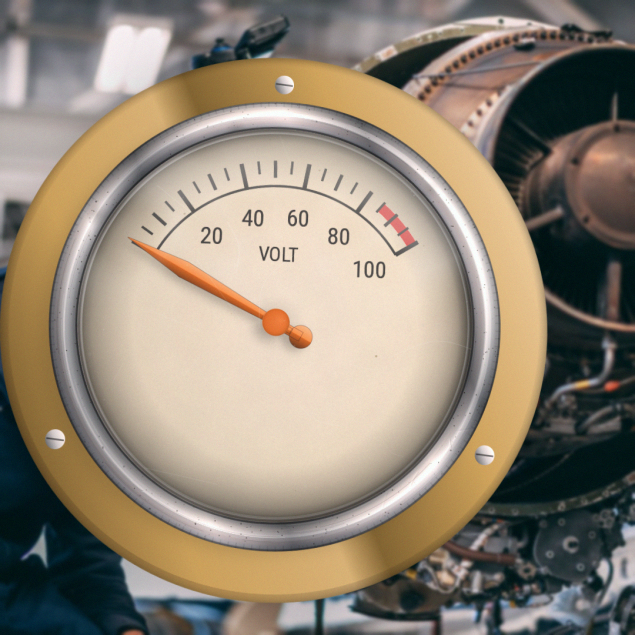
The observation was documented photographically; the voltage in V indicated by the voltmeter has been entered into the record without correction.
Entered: 0 V
